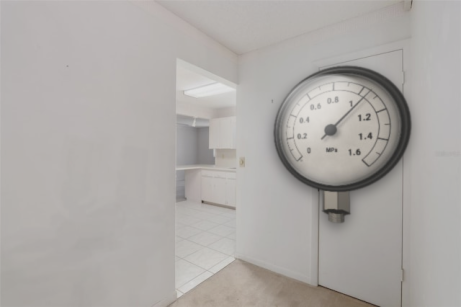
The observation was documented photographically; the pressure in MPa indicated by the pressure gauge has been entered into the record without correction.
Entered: 1.05 MPa
